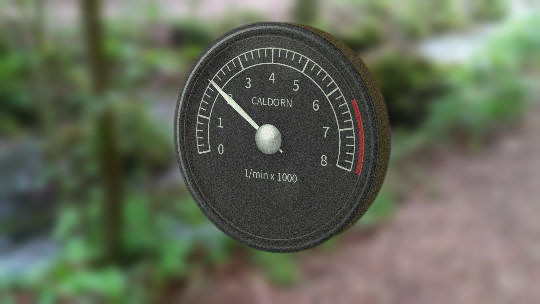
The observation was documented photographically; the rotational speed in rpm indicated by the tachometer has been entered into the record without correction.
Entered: 2000 rpm
